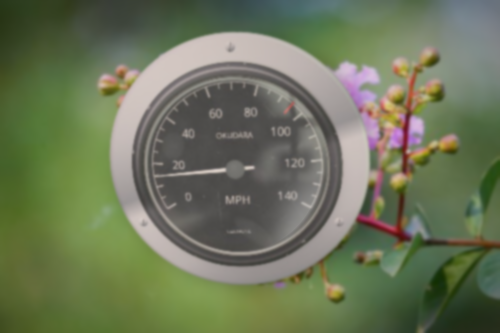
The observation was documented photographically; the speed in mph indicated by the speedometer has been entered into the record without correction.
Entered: 15 mph
